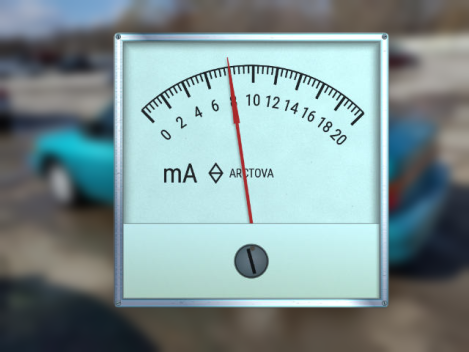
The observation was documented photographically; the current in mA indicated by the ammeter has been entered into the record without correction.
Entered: 8 mA
